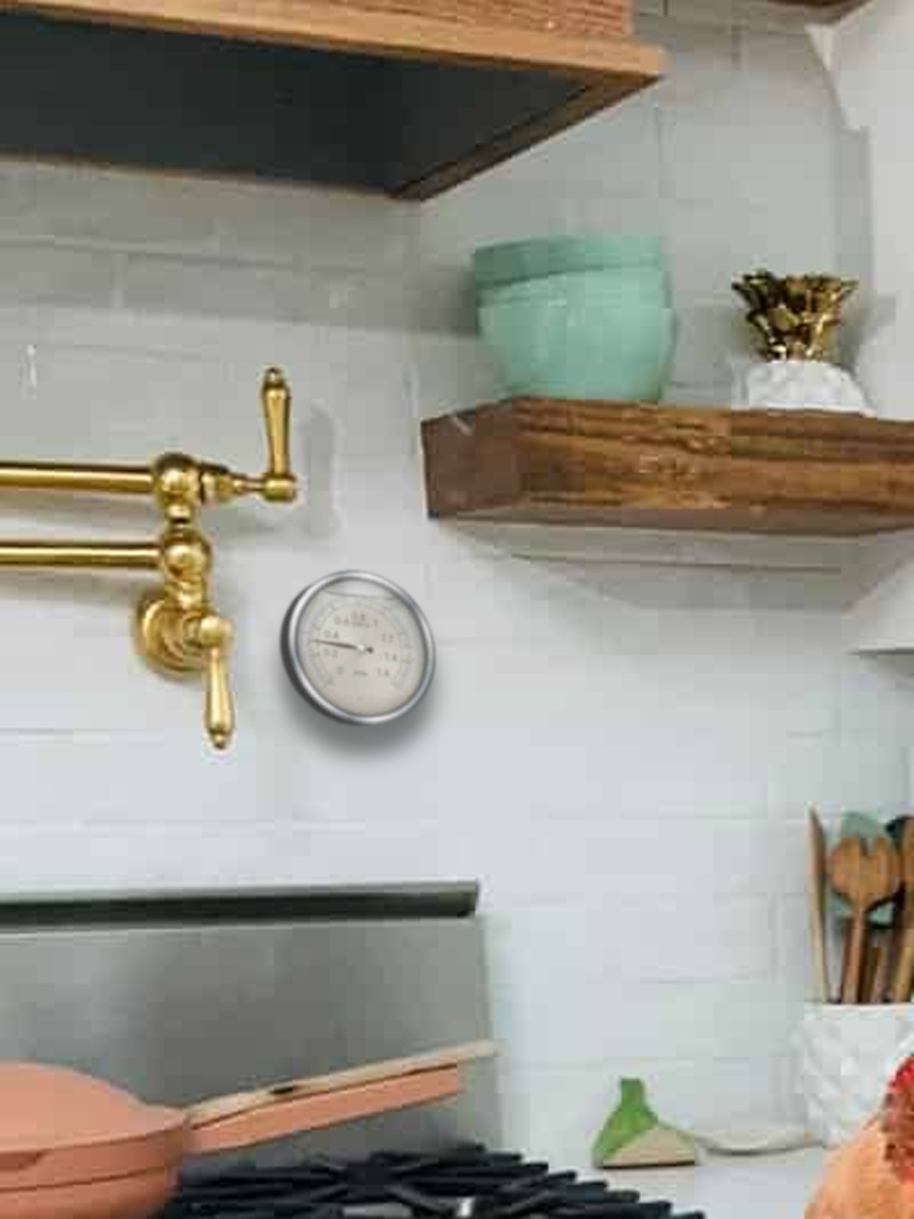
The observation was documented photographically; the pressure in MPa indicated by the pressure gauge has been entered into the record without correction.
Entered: 0.3 MPa
